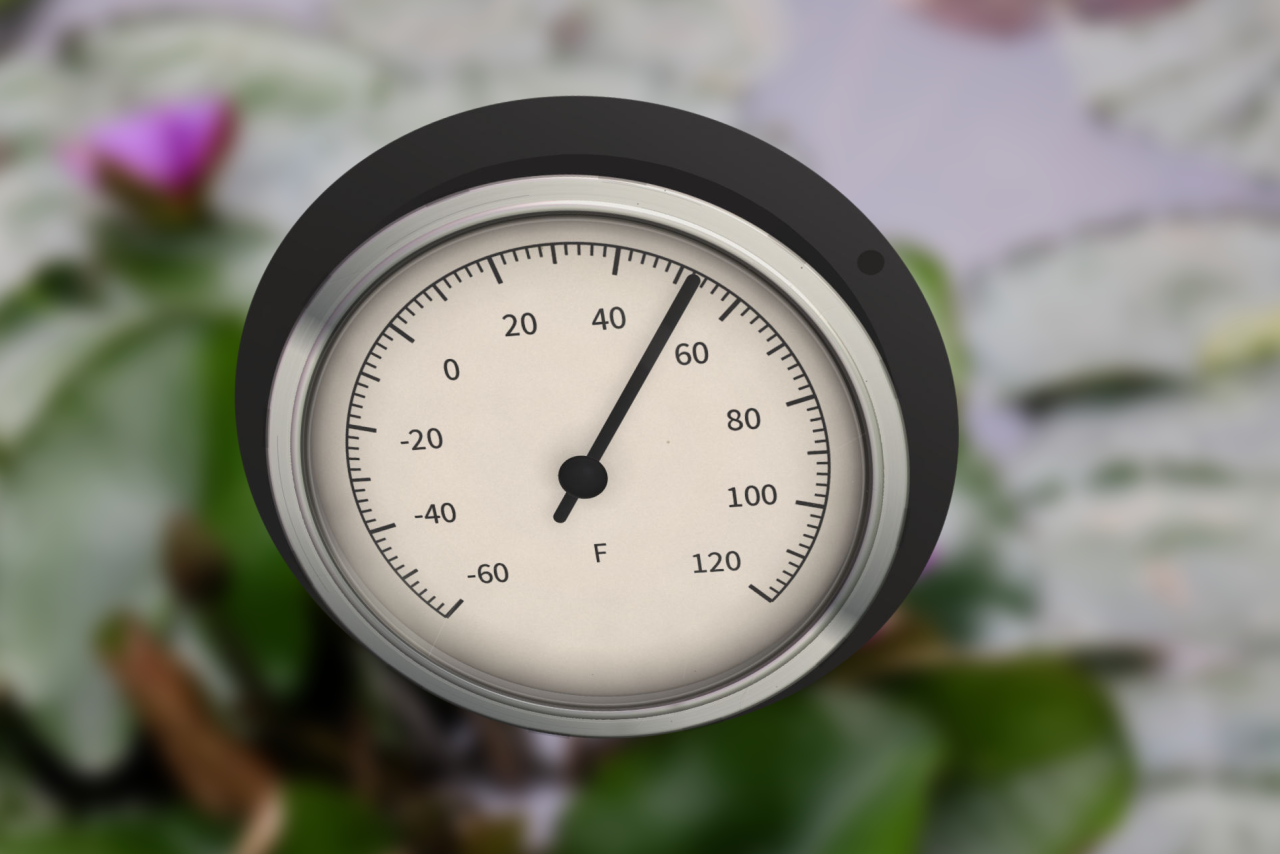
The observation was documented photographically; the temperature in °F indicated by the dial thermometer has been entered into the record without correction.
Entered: 52 °F
